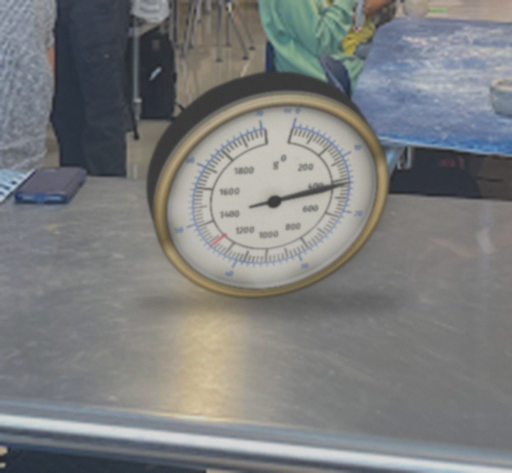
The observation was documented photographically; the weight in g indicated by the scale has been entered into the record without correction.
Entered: 400 g
